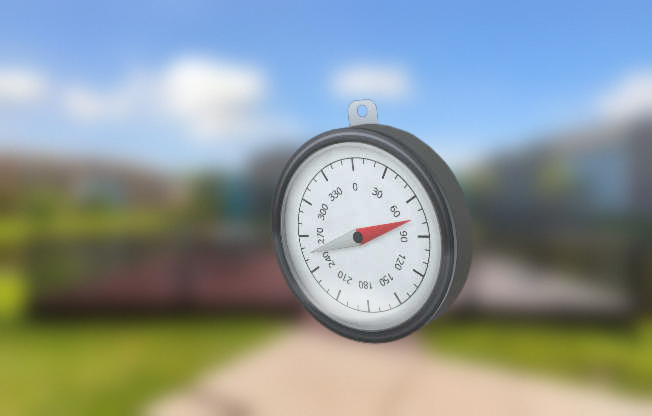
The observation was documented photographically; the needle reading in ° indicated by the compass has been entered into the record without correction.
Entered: 75 °
